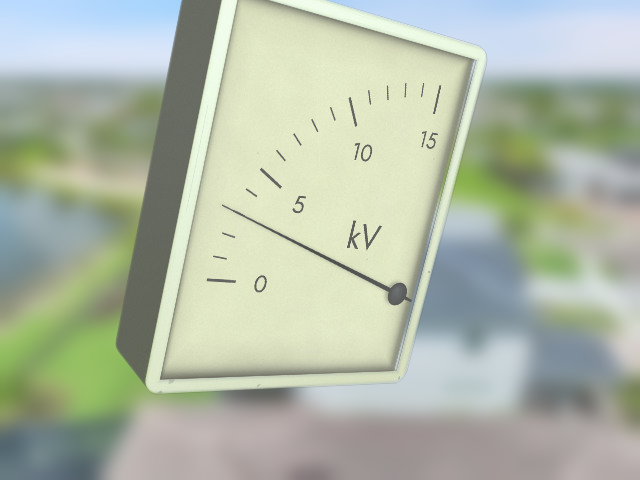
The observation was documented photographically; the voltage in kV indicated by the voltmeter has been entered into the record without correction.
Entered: 3 kV
